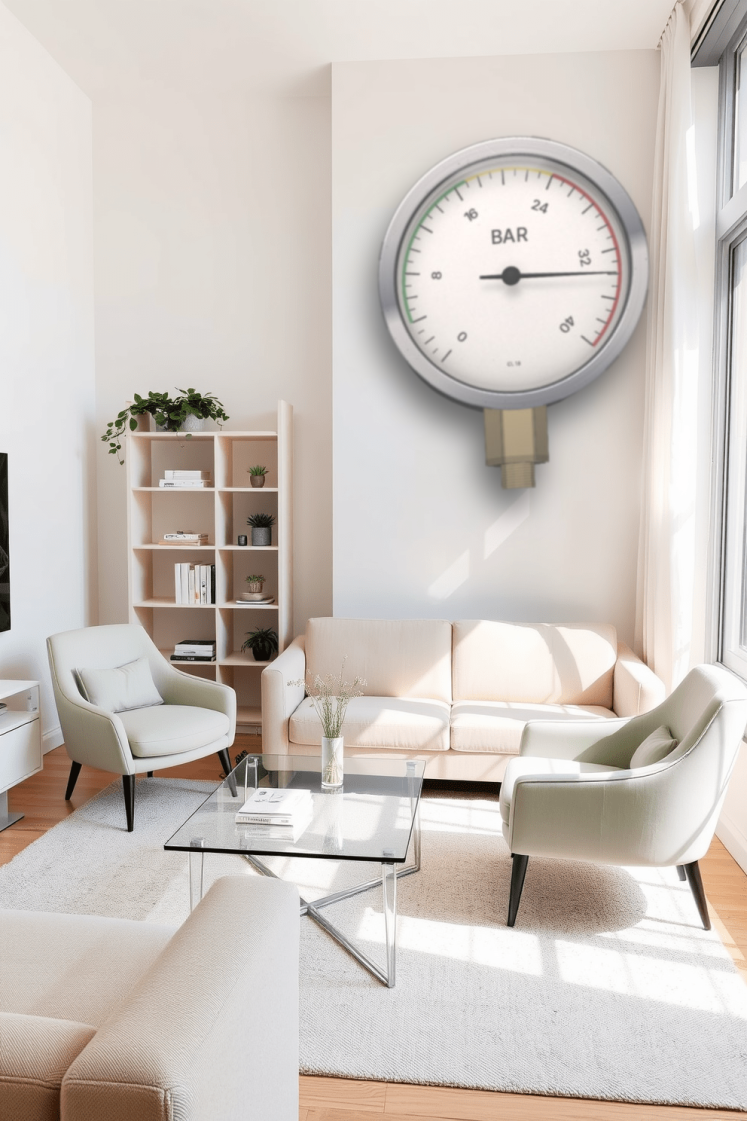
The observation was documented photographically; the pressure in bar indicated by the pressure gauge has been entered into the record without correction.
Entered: 34 bar
